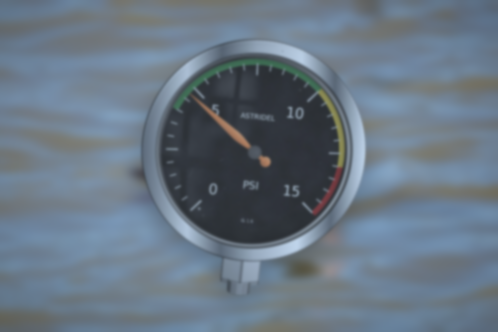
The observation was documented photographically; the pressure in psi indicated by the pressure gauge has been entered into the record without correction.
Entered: 4.75 psi
